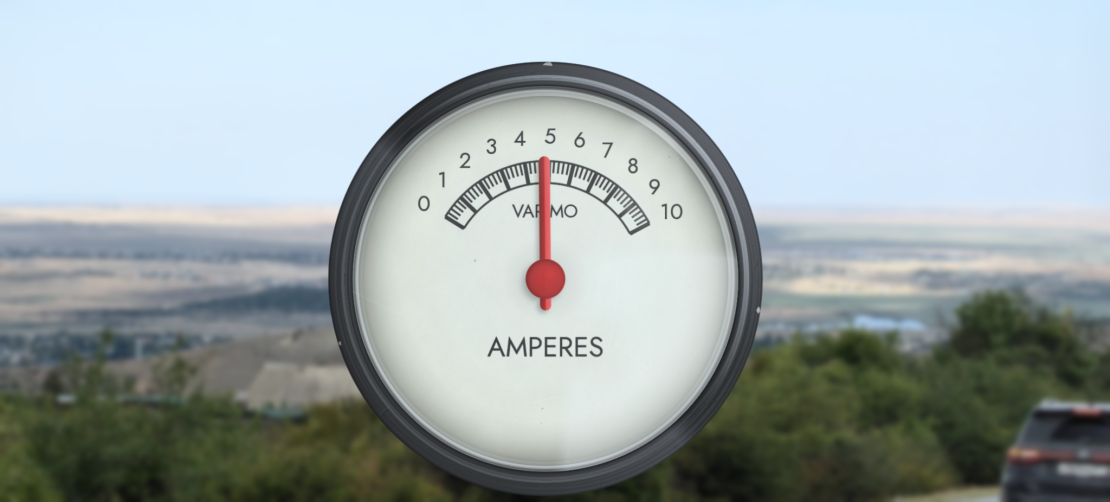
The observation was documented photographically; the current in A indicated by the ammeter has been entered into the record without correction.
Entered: 4.8 A
